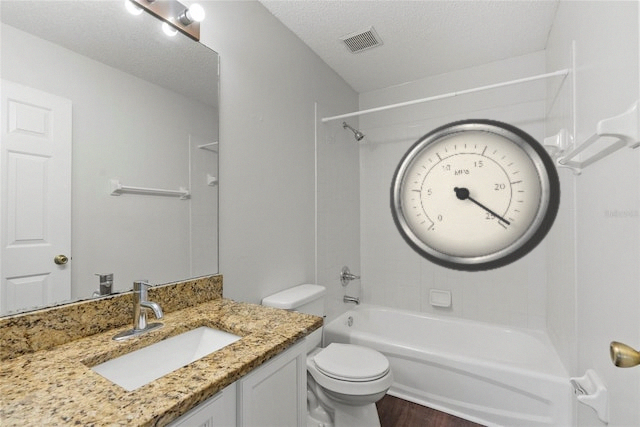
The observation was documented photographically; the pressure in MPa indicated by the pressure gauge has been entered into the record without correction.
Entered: 24.5 MPa
